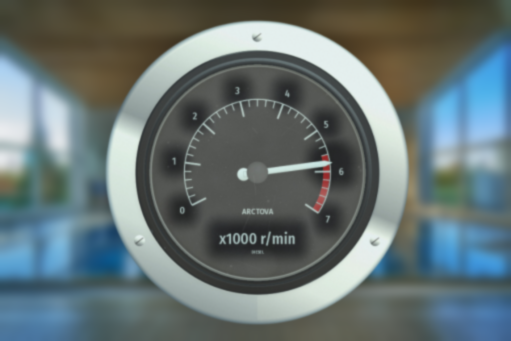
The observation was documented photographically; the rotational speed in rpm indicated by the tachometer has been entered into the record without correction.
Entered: 5800 rpm
